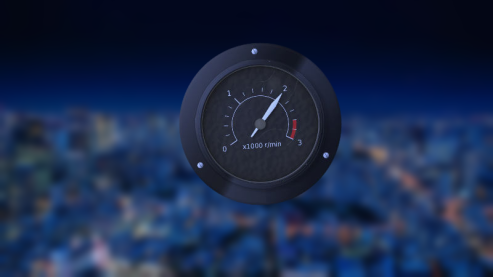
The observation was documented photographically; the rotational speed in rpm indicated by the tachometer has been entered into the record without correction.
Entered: 2000 rpm
